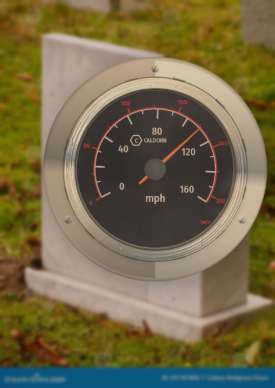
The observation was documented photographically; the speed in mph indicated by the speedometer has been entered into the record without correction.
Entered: 110 mph
